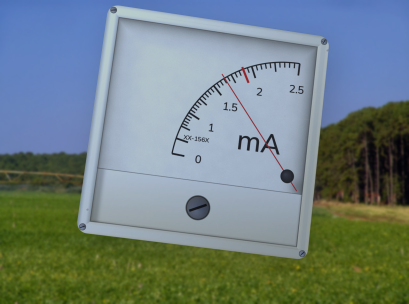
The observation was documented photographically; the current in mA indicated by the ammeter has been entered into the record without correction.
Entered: 1.65 mA
